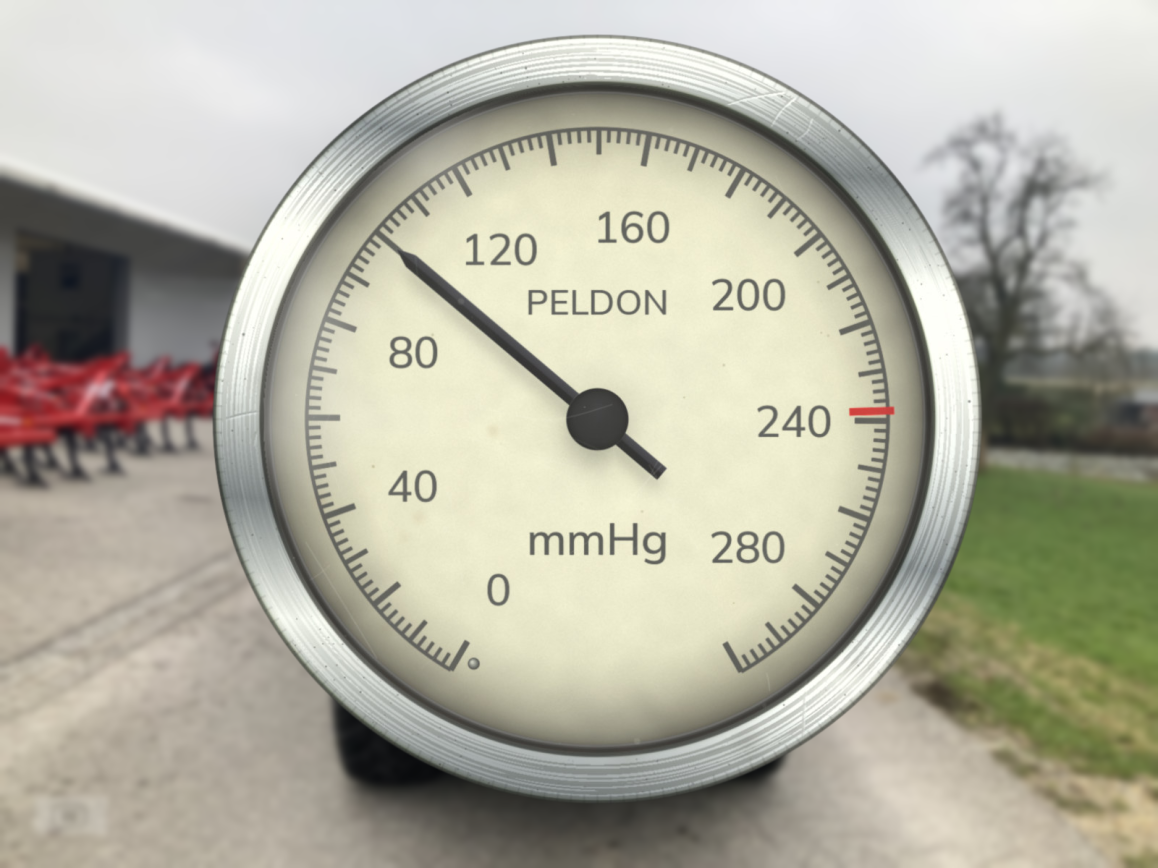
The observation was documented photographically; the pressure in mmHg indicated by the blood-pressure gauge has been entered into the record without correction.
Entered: 100 mmHg
